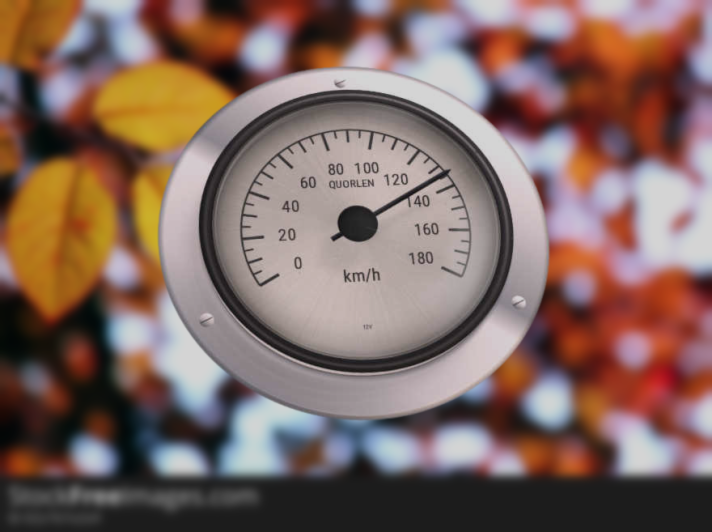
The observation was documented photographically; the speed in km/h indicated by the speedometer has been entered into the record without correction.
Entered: 135 km/h
